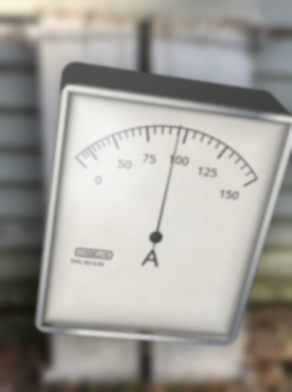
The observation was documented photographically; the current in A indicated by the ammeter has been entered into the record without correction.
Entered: 95 A
